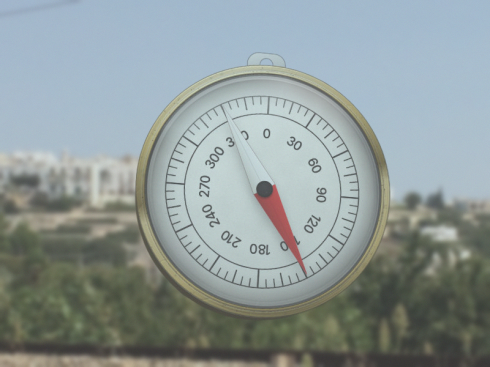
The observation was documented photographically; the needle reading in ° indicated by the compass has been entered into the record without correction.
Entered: 150 °
